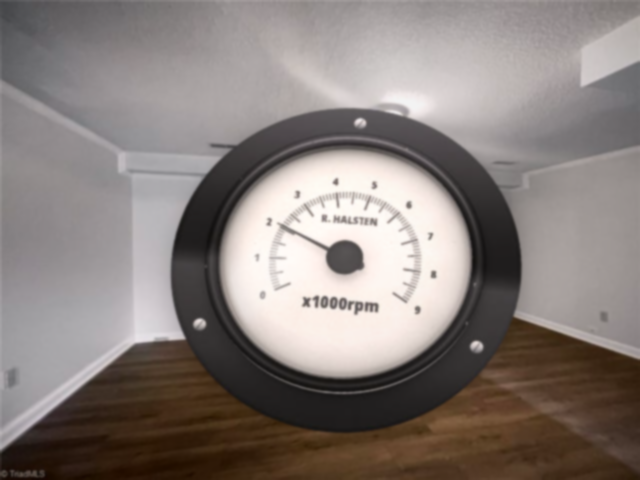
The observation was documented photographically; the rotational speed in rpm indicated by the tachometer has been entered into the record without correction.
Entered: 2000 rpm
